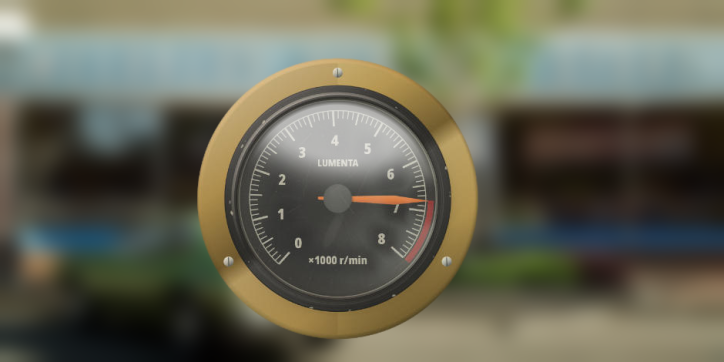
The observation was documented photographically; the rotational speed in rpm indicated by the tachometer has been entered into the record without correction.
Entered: 6800 rpm
